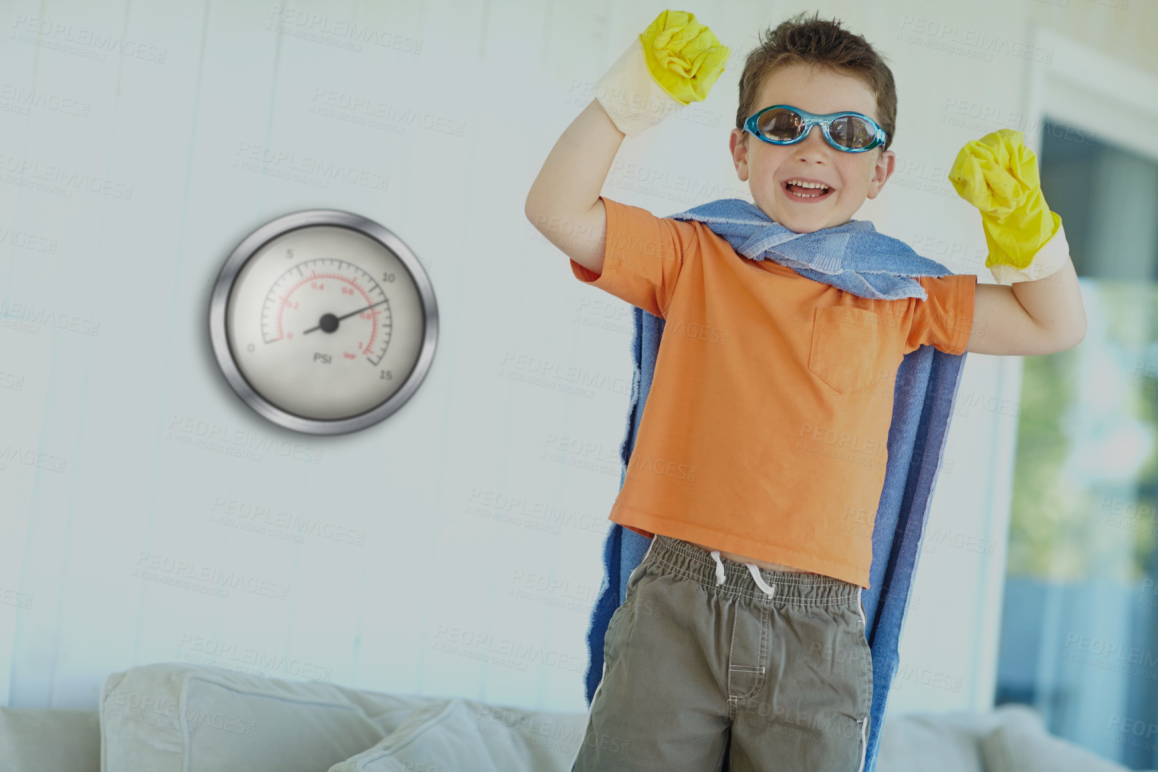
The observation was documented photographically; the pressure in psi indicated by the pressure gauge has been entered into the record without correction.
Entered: 11 psi
